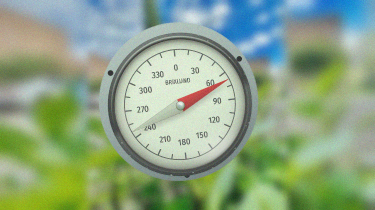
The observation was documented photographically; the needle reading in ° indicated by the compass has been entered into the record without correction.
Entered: 67.5 °
